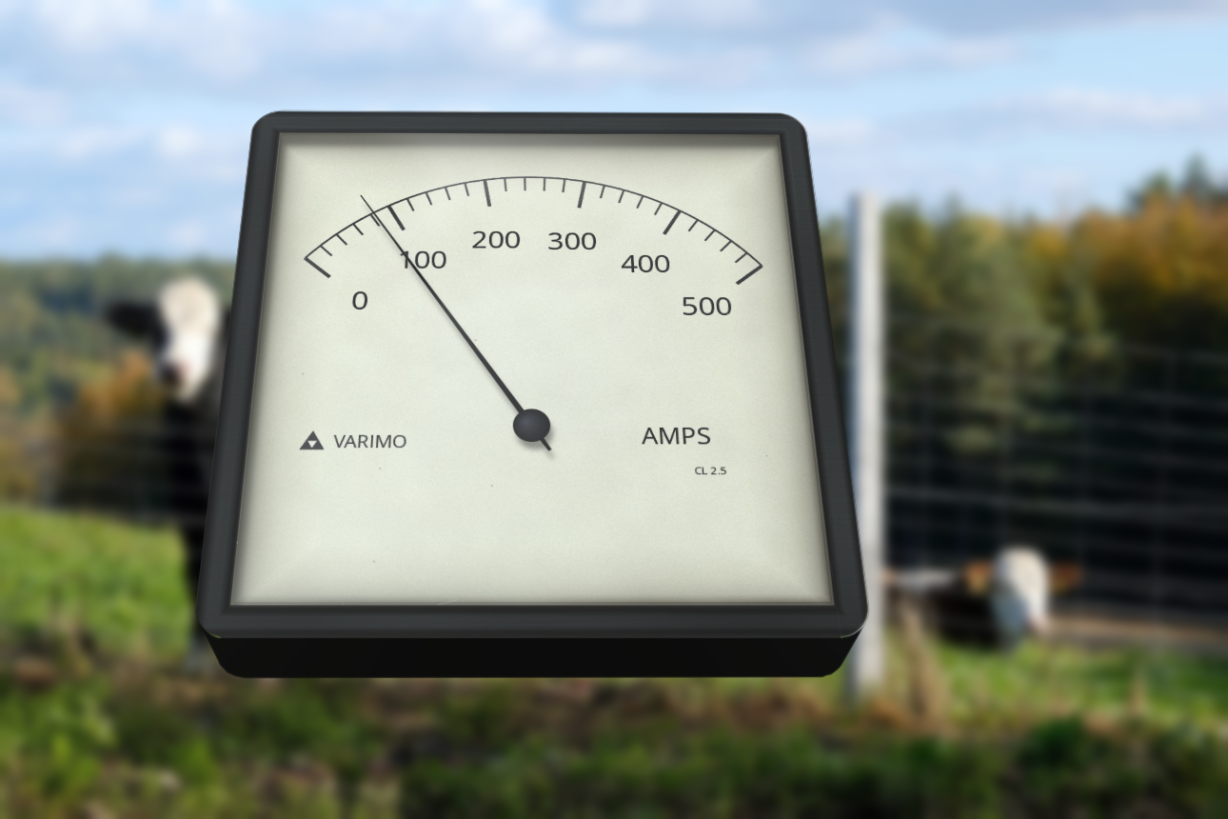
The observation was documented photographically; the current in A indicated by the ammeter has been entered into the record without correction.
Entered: 80 A
